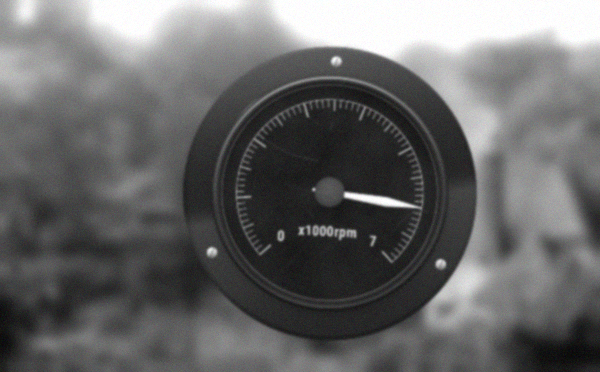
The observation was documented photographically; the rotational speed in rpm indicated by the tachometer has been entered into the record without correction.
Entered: 6000 rpm
